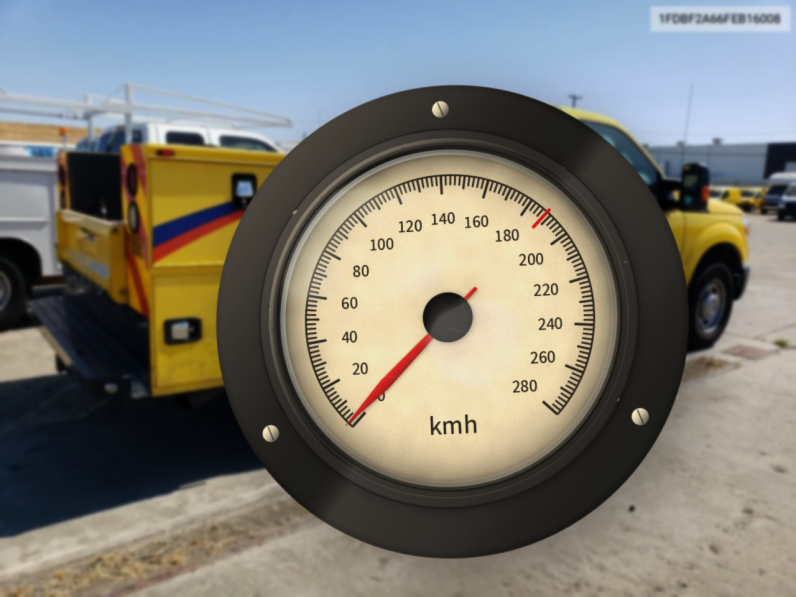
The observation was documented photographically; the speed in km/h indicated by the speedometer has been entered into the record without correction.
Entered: 2 km/h
